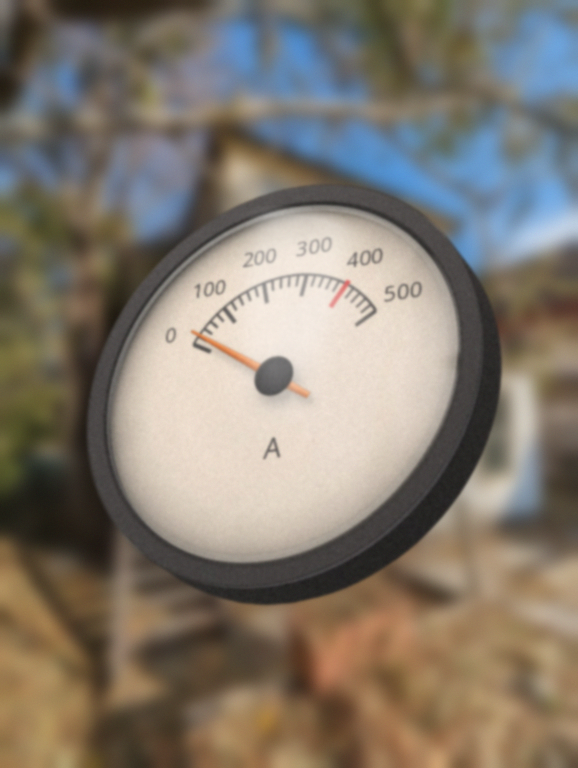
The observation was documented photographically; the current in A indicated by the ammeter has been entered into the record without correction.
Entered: 20 A
